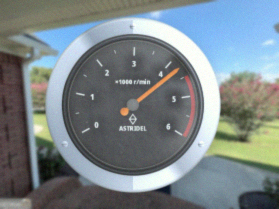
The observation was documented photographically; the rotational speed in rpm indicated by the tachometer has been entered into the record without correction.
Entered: 4250 rpm
